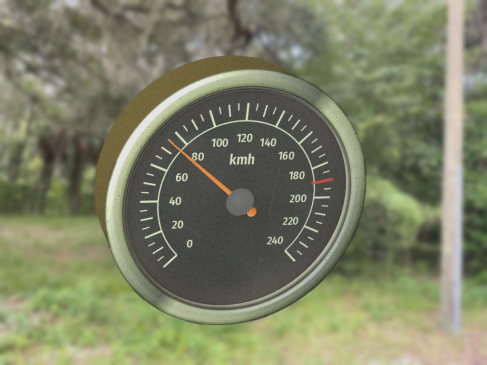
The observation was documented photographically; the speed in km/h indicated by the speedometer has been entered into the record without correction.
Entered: 75 km/h
